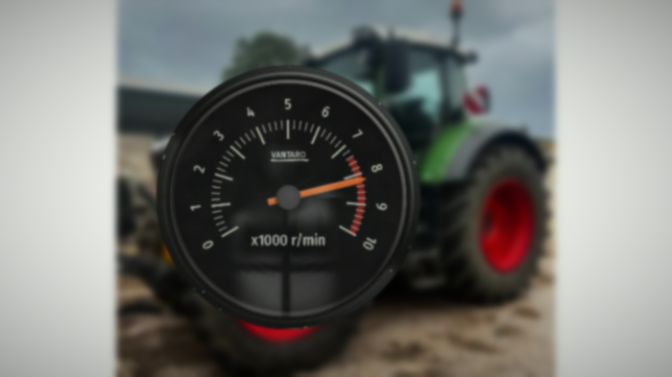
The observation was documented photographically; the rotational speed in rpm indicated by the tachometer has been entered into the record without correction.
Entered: 8200 rpm
